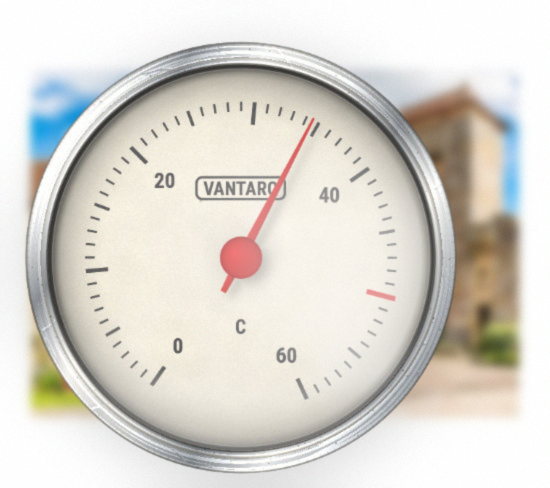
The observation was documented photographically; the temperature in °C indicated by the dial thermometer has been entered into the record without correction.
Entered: 34.5 °C
